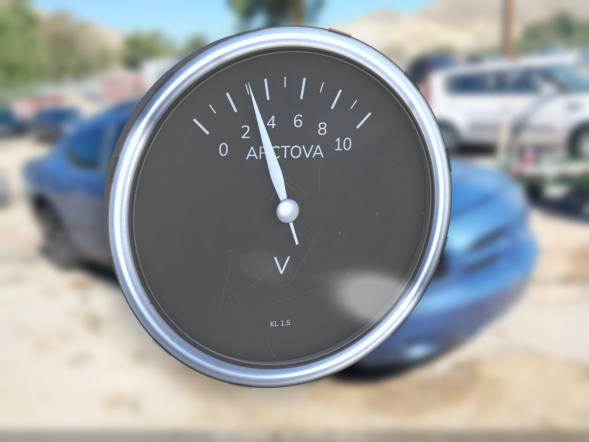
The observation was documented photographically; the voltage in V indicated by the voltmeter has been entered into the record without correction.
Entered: 3 V
